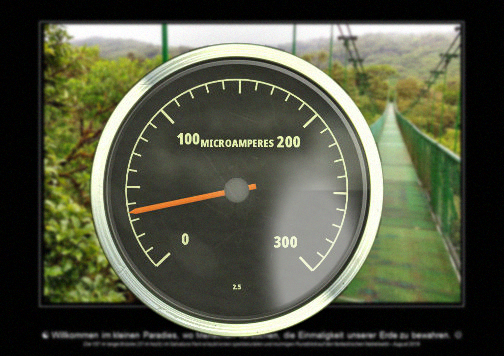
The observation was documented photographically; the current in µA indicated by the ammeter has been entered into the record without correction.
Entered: 35 µA
